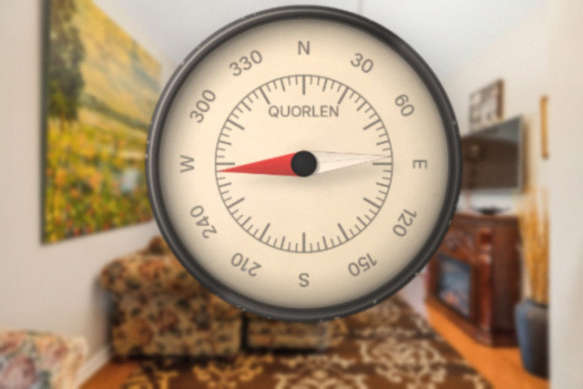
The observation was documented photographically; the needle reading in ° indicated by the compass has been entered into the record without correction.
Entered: 265 °
